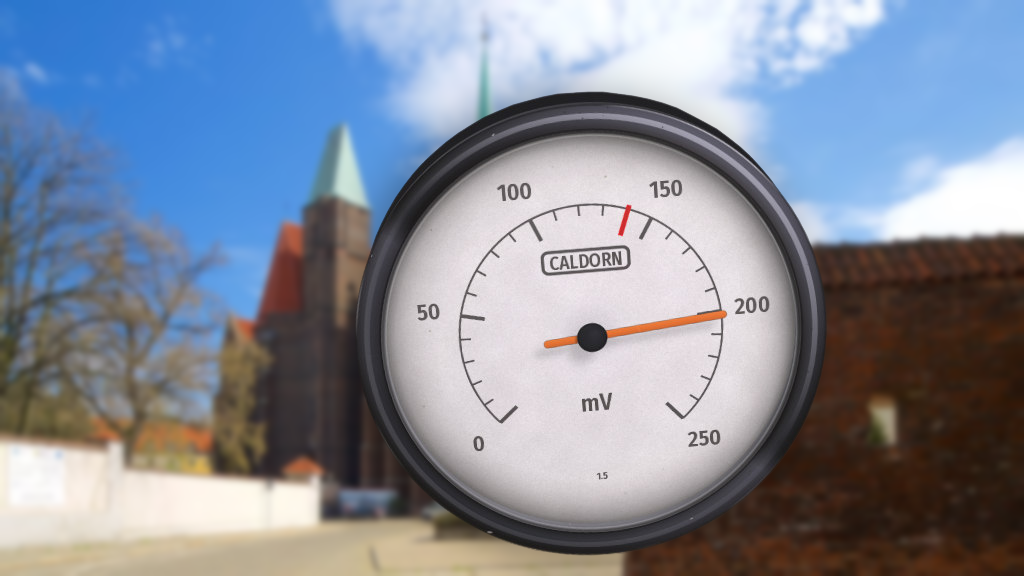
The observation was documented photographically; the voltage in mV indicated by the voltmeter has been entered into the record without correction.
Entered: 200 mV
